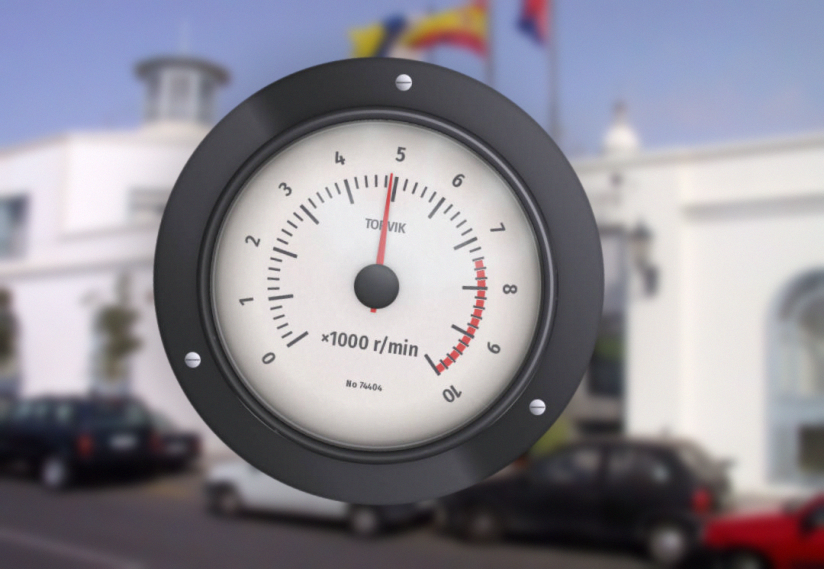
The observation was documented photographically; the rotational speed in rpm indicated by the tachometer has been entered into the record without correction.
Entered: 4900 rpm
